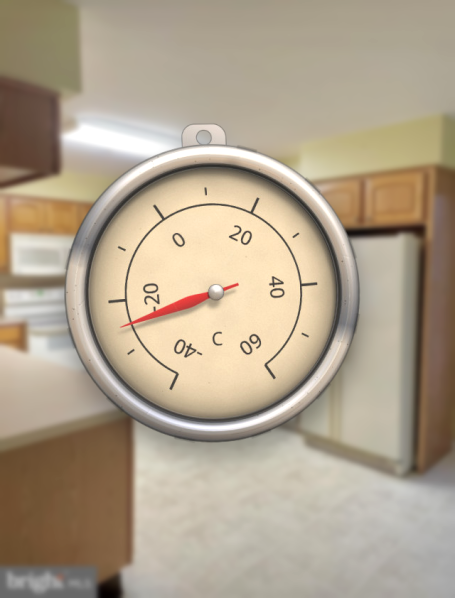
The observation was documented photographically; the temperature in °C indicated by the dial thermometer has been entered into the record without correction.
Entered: -25 °C
